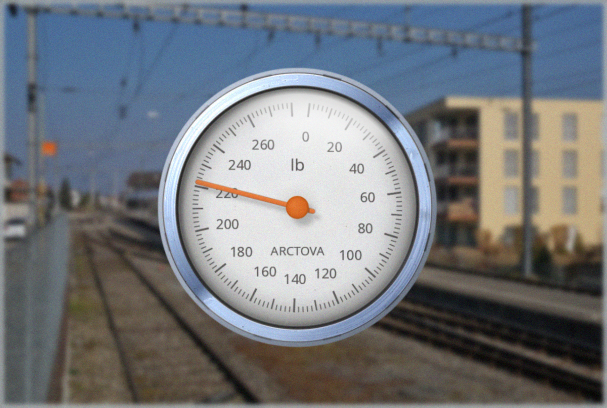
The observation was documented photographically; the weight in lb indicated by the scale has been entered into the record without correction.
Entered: 222 lb
